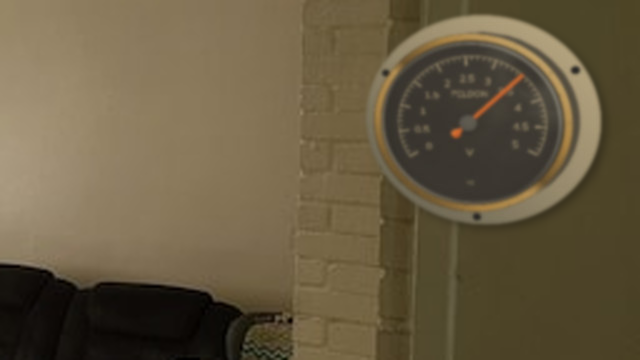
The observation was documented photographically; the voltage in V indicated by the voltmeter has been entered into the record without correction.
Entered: 3.5 V
